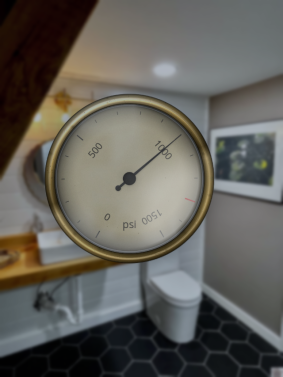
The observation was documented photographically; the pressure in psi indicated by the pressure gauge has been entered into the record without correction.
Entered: 1000 psi
